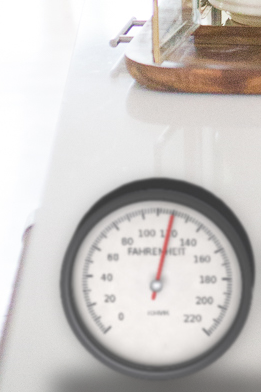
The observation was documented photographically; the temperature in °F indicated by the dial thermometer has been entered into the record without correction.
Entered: 120 °F
